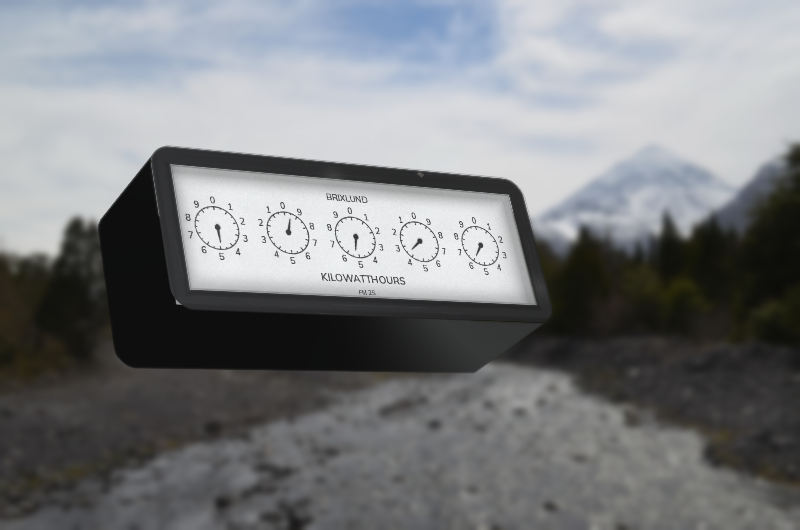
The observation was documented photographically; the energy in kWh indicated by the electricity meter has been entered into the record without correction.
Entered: 49536 kWh
